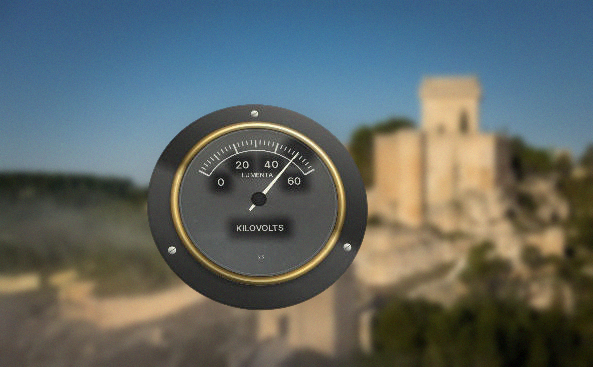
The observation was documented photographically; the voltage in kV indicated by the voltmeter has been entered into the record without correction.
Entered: 50 kV
